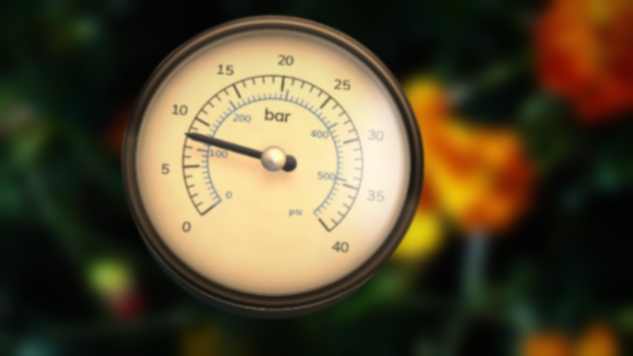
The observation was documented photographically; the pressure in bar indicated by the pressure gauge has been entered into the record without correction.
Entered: 8 bar
